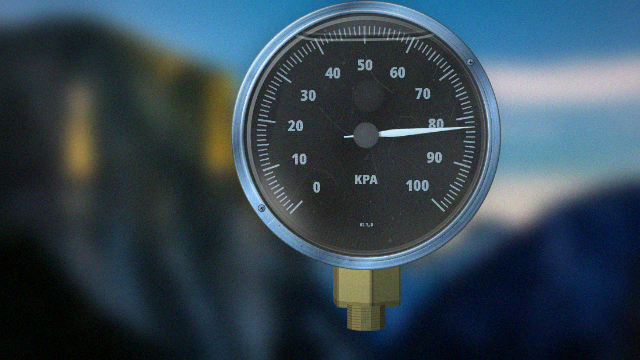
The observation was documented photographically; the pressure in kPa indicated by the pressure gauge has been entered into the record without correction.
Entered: 82 kPa
